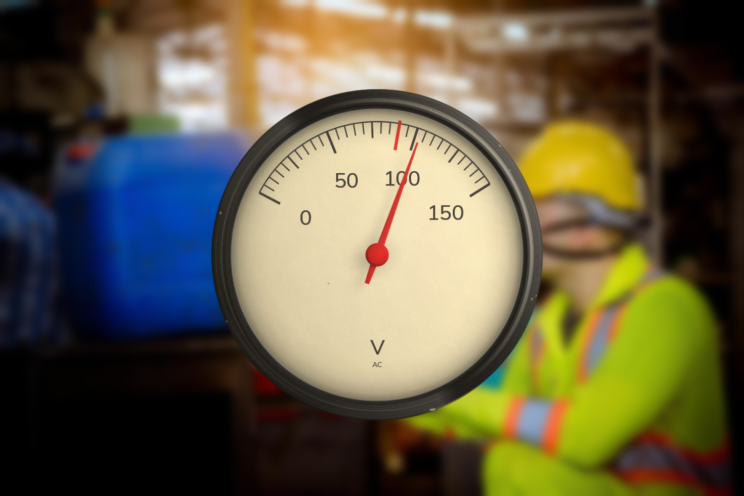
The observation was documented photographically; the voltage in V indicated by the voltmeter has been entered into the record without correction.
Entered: 102.5 V
